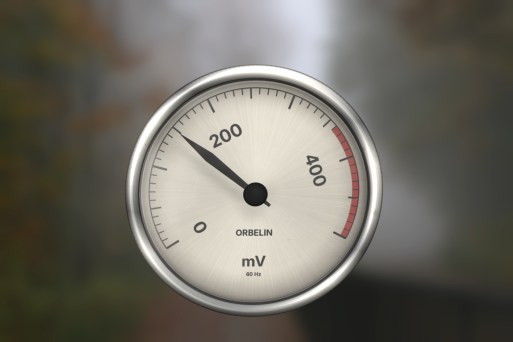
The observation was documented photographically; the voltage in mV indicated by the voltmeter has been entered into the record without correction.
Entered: 150 mV
